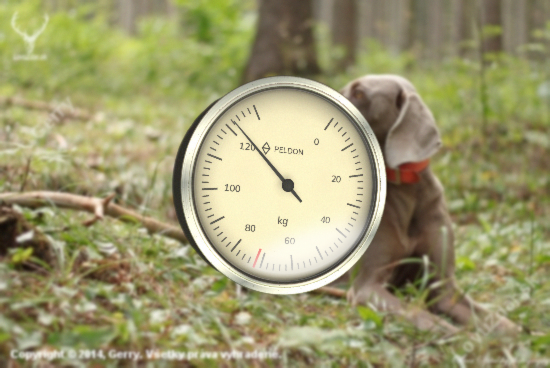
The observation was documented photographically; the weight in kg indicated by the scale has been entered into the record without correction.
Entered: 122 kg
